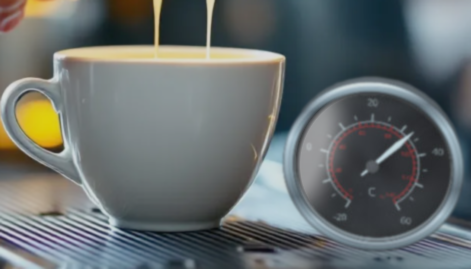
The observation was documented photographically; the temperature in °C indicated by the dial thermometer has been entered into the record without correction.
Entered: 32.5 °C
